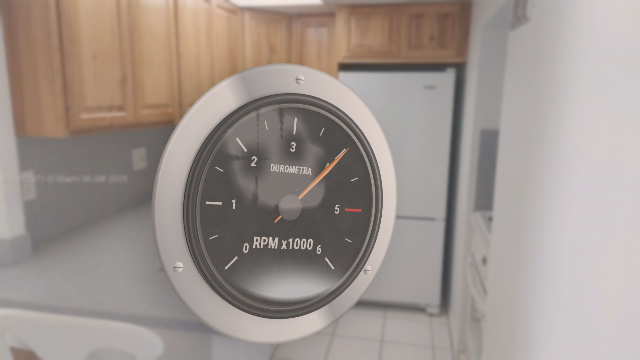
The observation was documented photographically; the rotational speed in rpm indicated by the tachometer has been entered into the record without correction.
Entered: 4000 rpm
